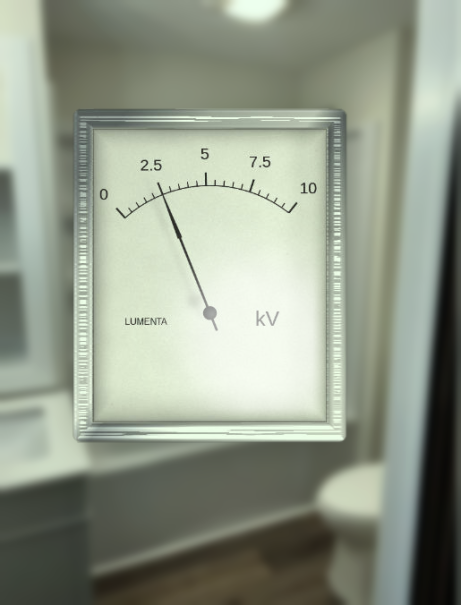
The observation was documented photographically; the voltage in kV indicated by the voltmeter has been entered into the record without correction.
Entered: 2.5 kV
